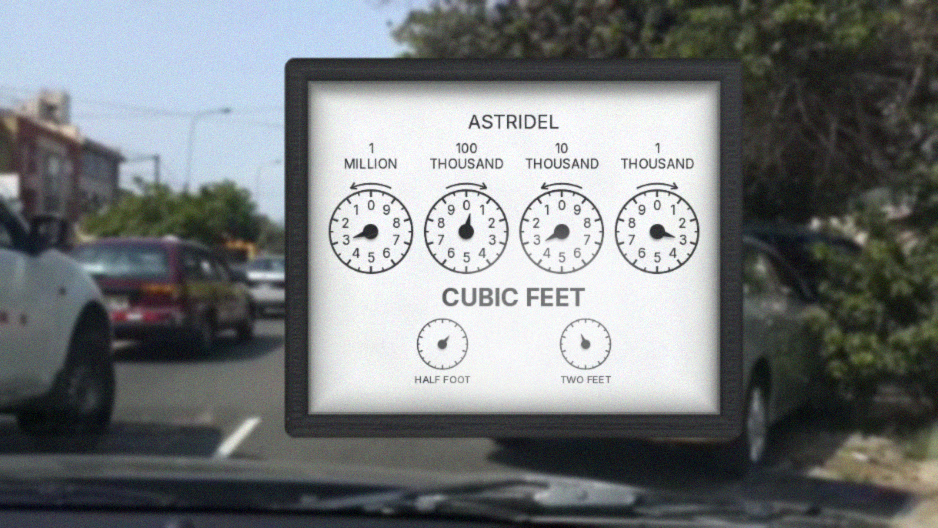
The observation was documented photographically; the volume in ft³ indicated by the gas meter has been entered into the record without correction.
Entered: 303300 ft³
